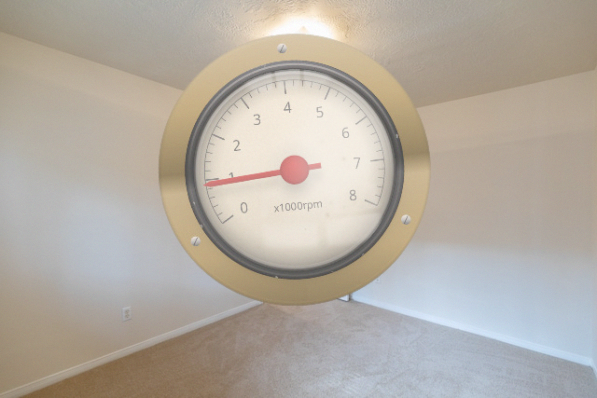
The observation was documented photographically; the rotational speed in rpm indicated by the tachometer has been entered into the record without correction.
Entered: 900 rpm
